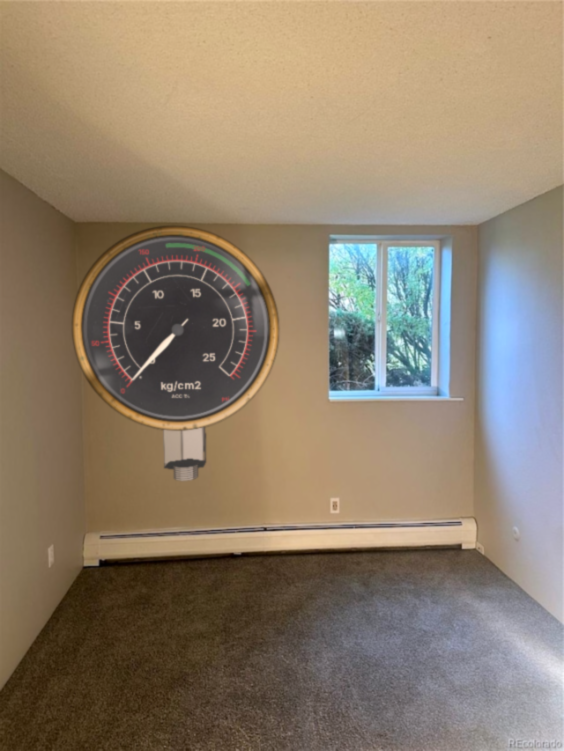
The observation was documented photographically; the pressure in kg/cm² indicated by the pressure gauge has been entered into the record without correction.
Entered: 0 kg/cm²
